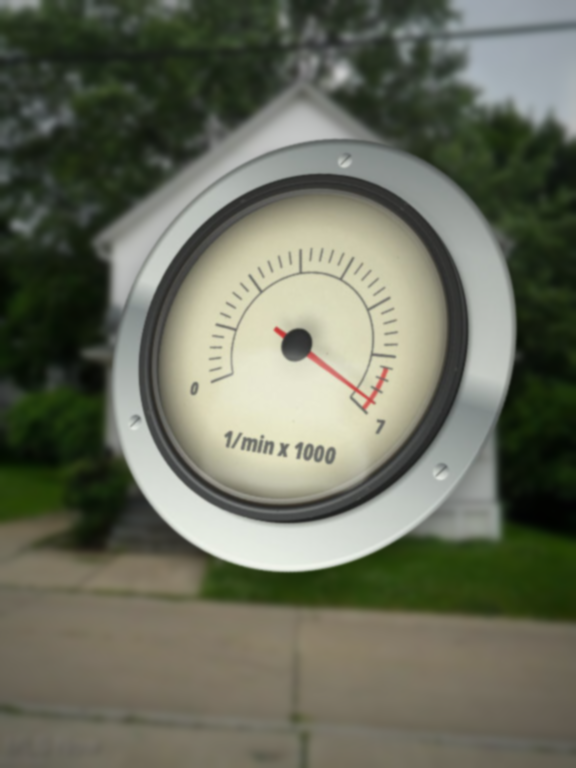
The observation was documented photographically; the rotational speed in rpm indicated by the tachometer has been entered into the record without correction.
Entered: 6800 rpm
